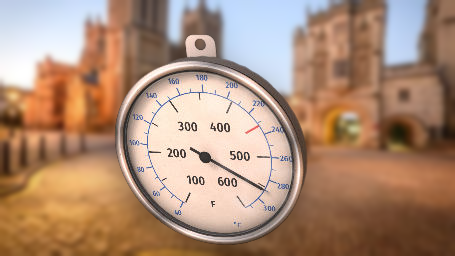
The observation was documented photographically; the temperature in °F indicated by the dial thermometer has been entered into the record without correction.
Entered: 550 °F
